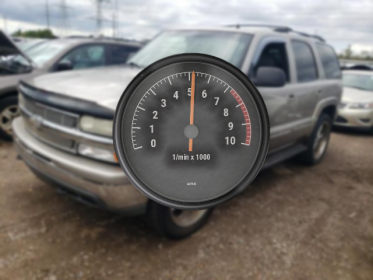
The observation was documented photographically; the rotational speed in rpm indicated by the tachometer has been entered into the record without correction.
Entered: 5200 rpm
